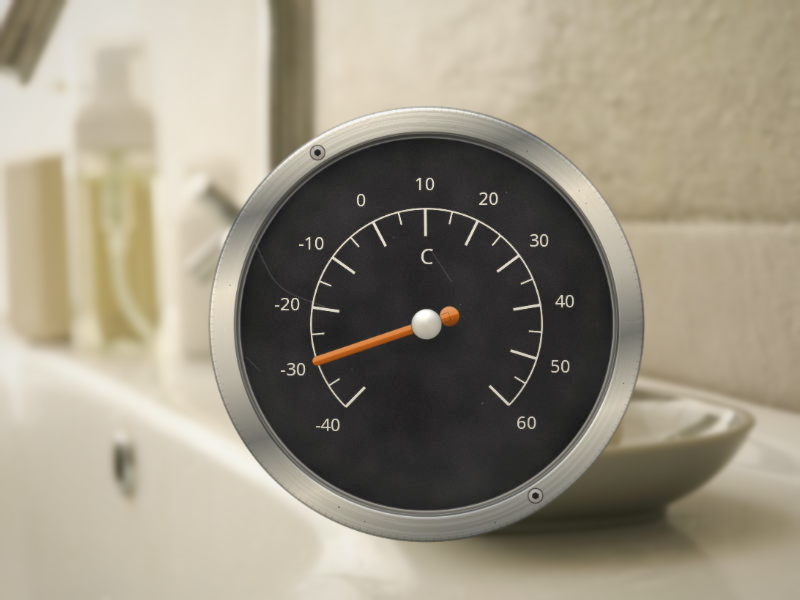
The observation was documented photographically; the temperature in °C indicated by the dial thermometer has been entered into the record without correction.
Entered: -30 °C
